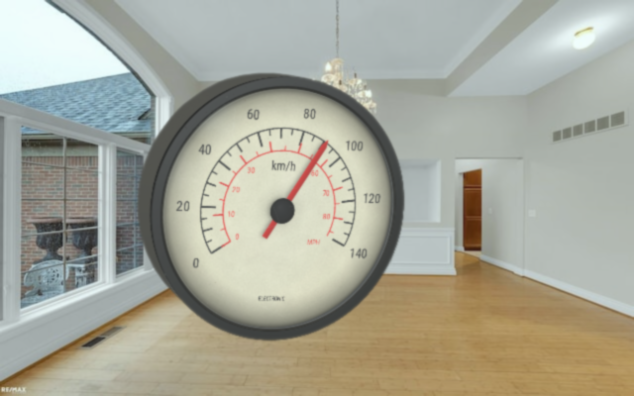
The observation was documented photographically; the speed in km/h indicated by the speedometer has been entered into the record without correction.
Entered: 90 km/h
